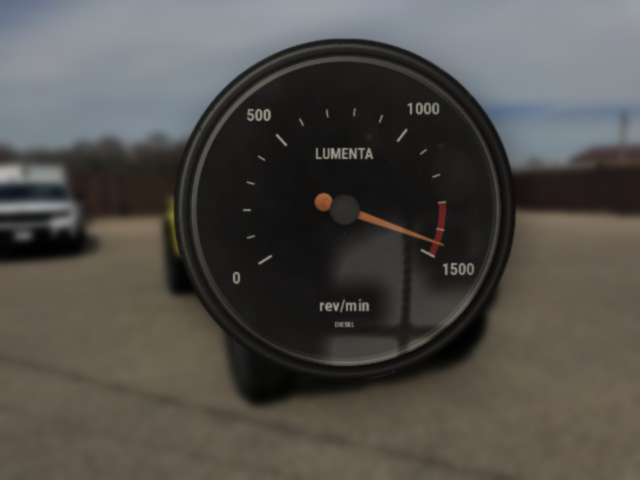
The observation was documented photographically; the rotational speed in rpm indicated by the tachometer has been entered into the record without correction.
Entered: 1450 rpm
